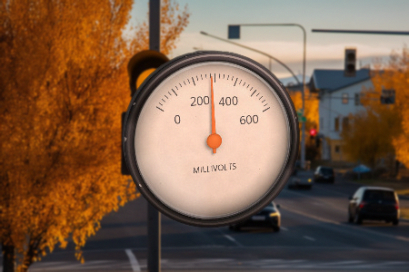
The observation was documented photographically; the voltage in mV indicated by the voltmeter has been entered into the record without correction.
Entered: 280 mV
